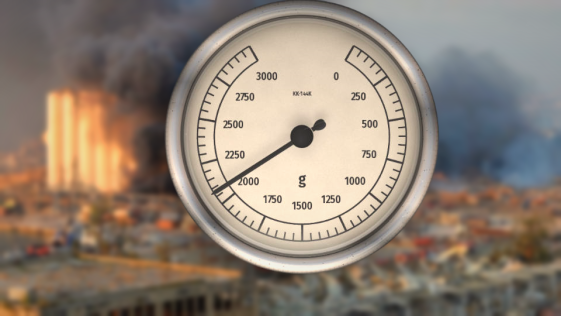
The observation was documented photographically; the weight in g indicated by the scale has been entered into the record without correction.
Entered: 2075 g
